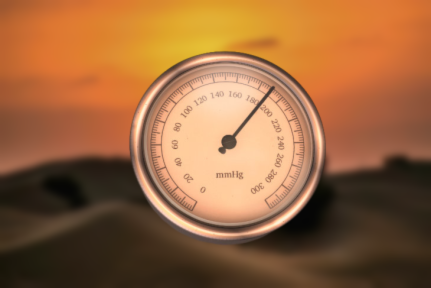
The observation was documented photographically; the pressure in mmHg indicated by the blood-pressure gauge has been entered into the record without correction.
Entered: 190 mmHg
